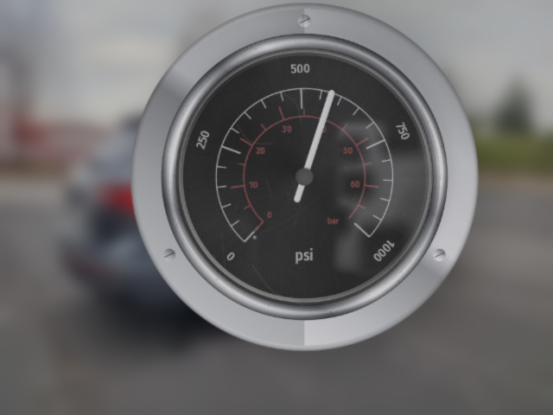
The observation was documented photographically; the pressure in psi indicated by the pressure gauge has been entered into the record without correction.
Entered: 575 psi
